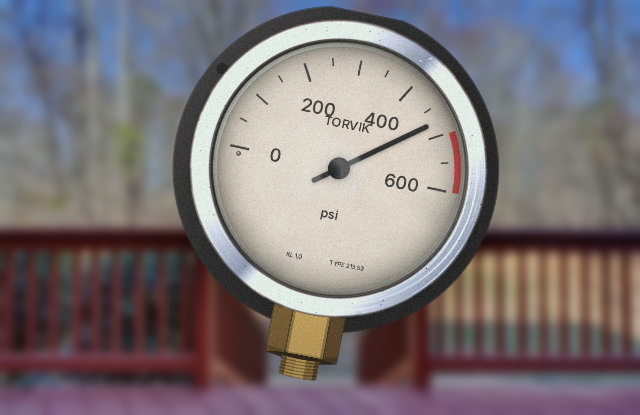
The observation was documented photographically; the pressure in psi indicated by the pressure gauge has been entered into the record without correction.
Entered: 475 psi
